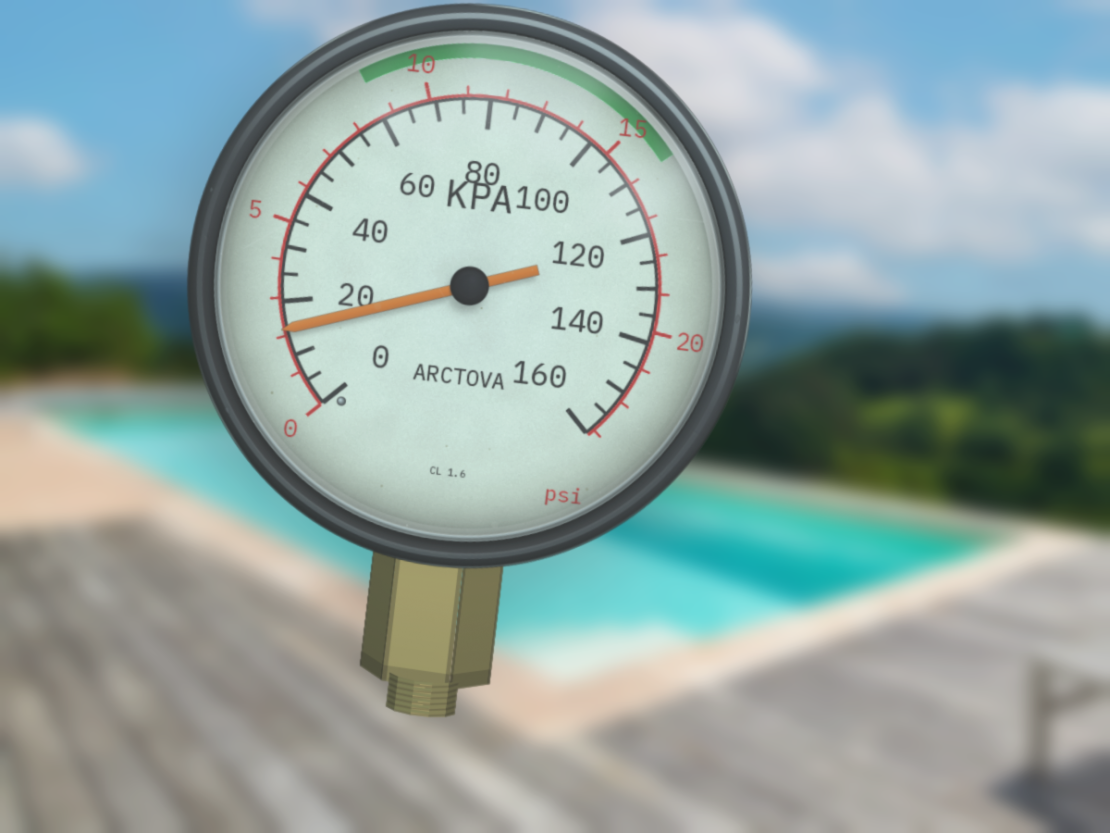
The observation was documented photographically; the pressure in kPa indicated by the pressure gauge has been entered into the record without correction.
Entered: 15 kPa
